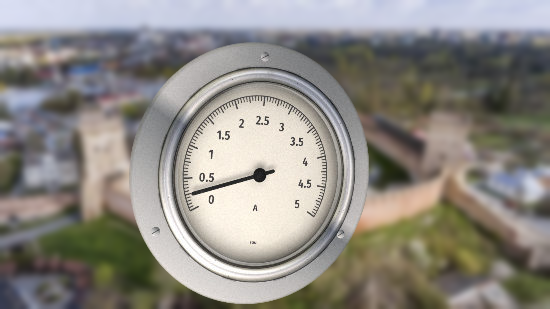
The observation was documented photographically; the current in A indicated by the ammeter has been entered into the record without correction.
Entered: 0.25 A
